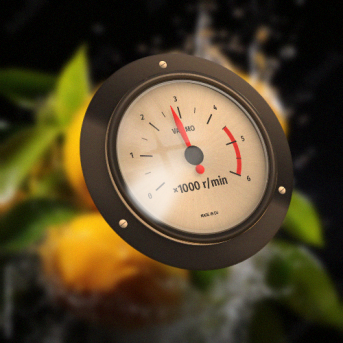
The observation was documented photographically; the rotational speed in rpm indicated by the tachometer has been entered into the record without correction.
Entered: 2750 rpm
